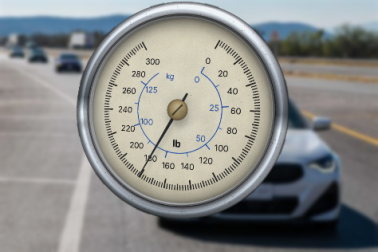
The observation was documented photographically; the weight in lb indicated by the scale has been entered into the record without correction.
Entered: 180 lb
